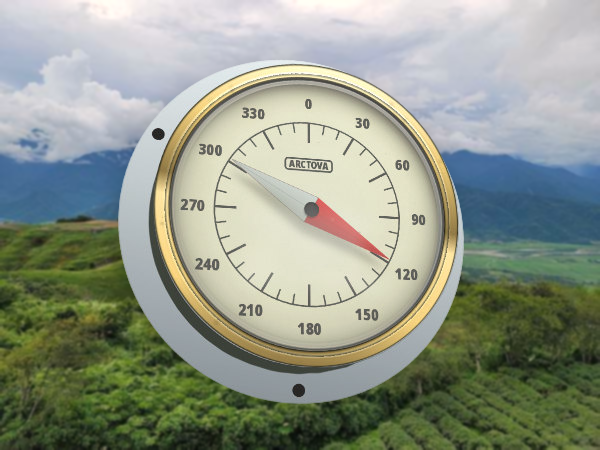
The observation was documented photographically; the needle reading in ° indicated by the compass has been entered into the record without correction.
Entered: 120 °
